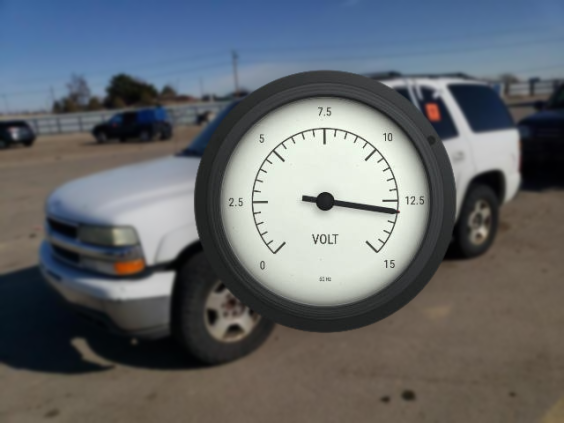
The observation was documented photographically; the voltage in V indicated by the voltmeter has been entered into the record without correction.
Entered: 13 V
